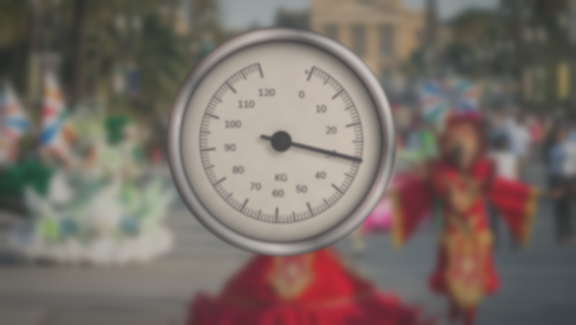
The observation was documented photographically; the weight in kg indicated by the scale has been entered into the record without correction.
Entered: 30 kg
